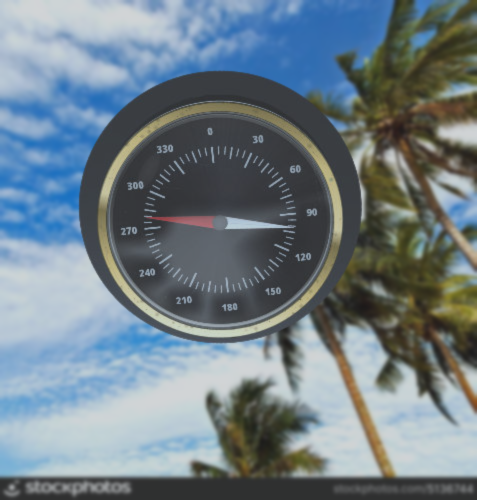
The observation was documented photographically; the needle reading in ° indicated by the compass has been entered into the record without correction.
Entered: 280 °
